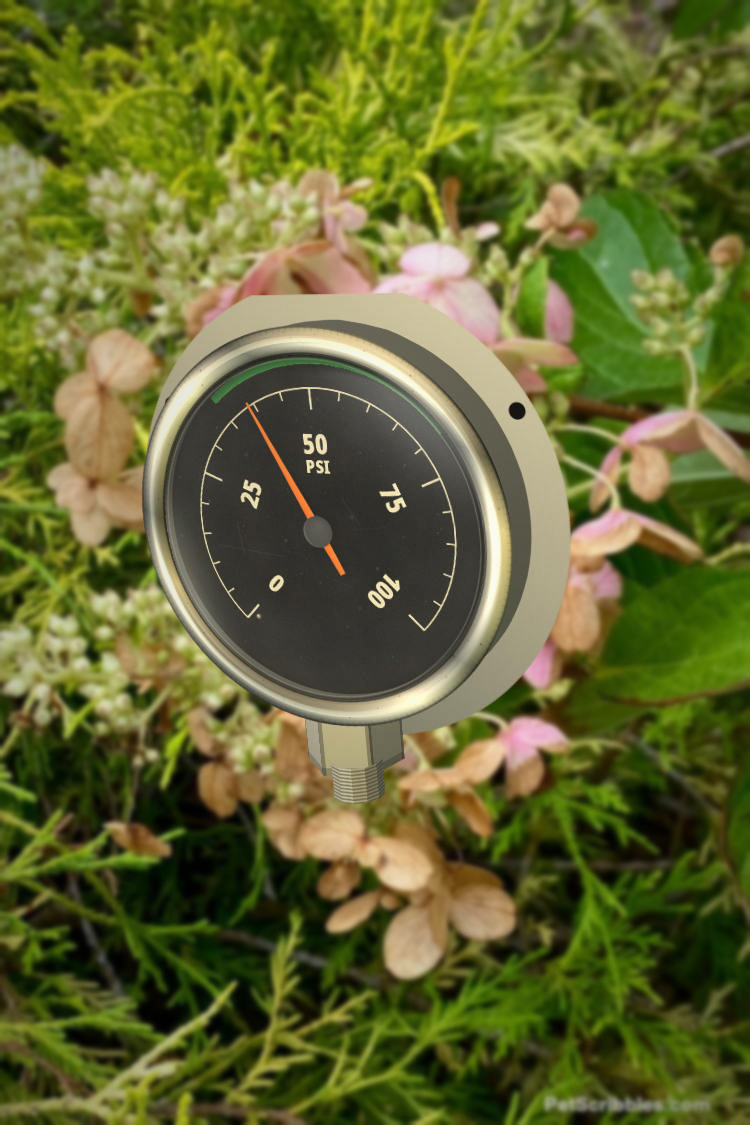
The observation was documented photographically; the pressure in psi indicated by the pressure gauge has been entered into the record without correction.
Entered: 40 psi
